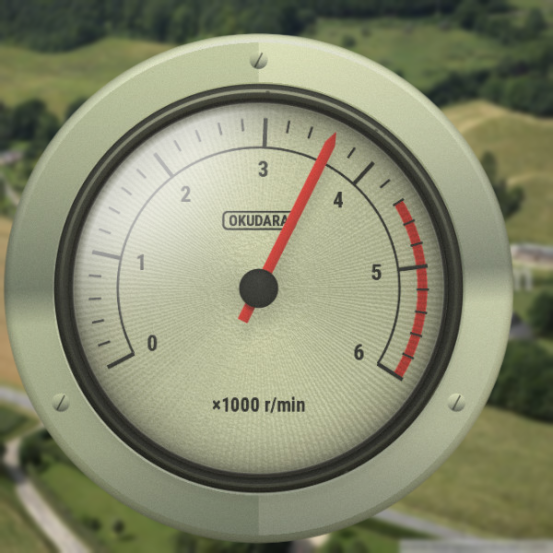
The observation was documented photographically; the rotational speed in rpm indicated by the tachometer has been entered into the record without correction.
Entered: 3600 rpm
